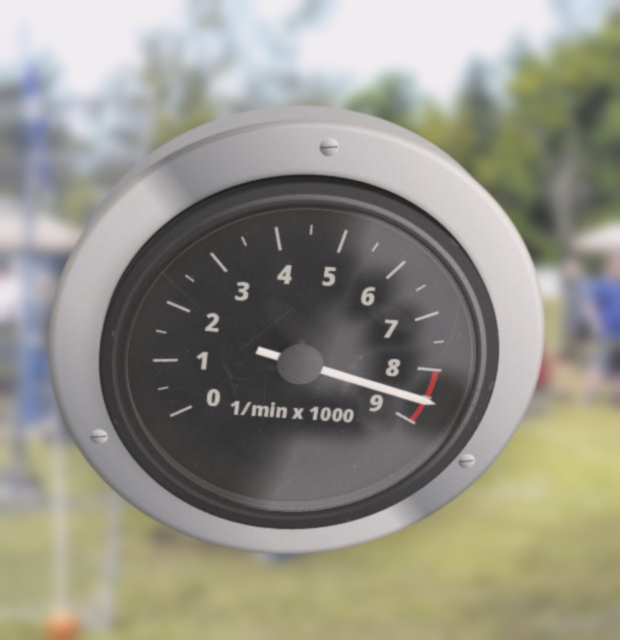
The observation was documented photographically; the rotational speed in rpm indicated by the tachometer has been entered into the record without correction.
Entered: 8500 rpm
